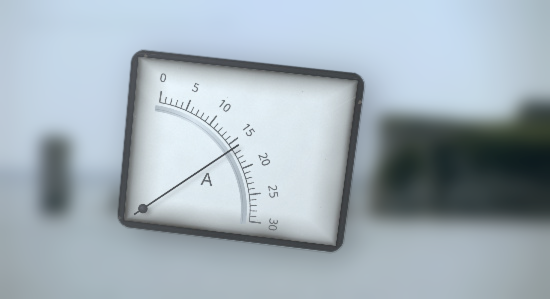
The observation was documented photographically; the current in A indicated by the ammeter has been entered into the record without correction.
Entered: 16 A
